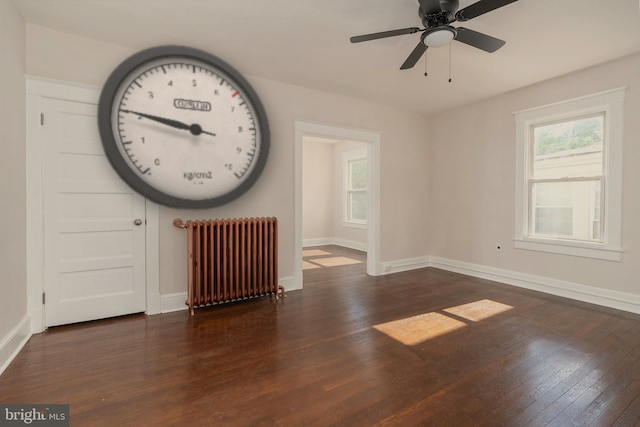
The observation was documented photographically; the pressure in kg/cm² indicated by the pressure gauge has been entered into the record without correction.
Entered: 2 kg/cm²
